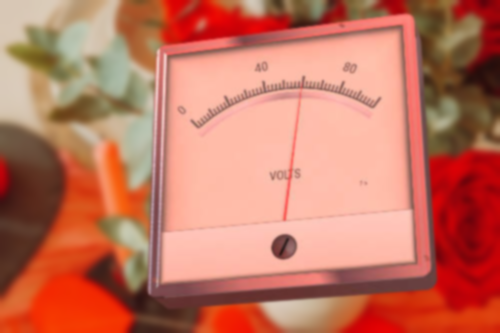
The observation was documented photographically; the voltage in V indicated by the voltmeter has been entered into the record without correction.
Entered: 60 V
